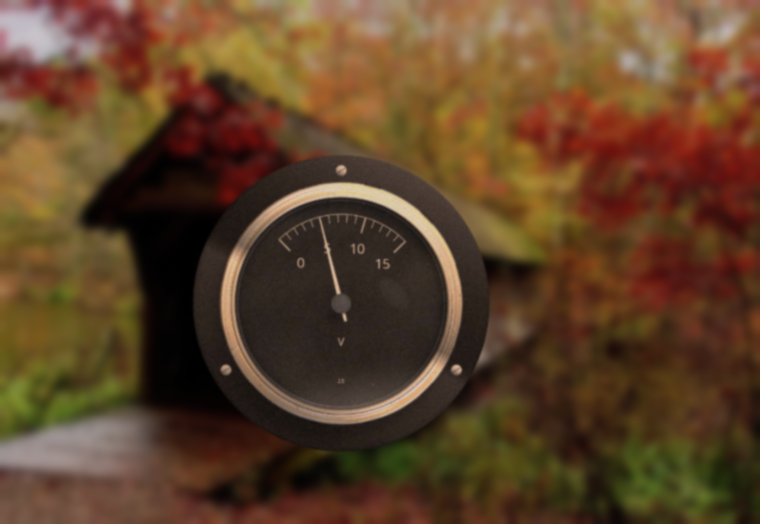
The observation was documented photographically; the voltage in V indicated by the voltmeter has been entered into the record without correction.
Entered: 5 V
